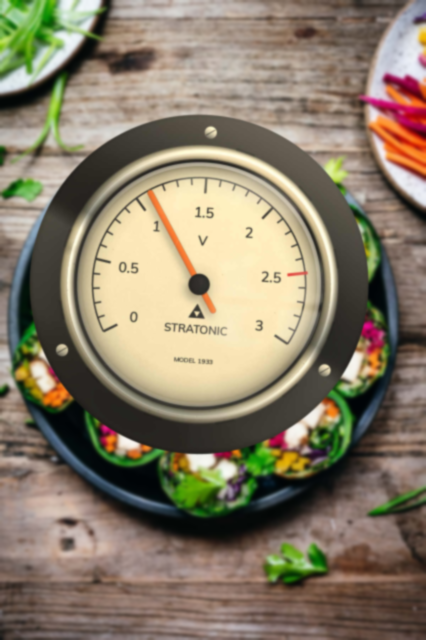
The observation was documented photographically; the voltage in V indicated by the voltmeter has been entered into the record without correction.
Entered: 1.1 V
